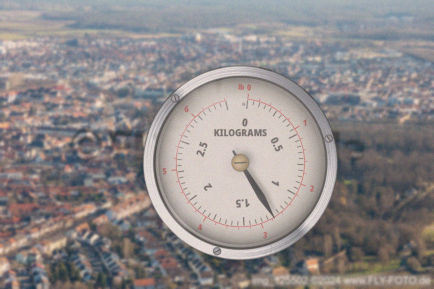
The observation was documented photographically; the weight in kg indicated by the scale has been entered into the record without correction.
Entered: 1.25 kg
